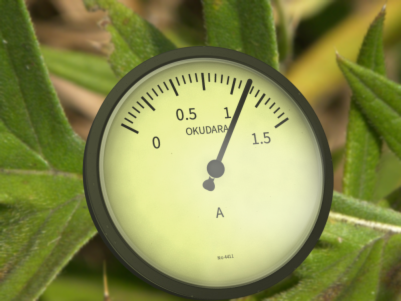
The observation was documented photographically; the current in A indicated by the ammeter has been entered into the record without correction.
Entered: 1.1 A
